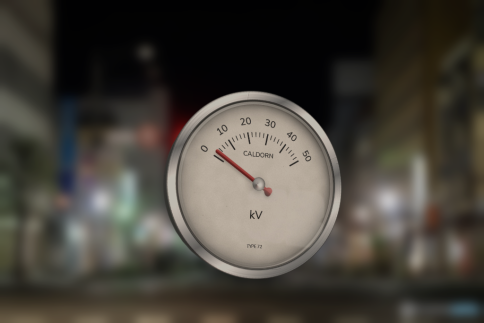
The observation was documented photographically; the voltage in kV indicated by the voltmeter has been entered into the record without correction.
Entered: 2 kV
